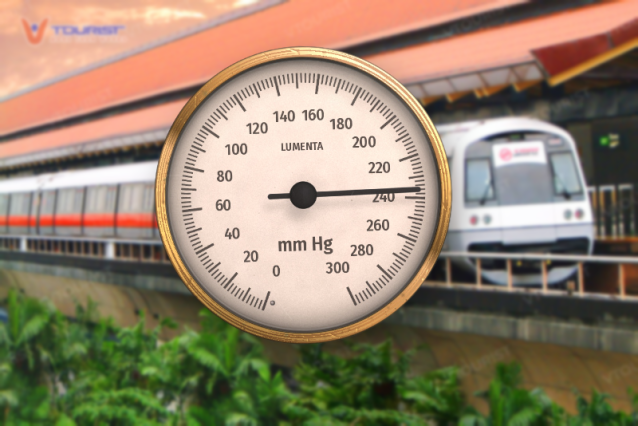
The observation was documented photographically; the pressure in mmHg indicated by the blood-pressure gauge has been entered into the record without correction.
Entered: 236 mmHg
